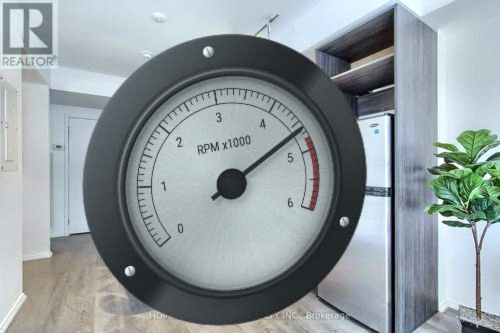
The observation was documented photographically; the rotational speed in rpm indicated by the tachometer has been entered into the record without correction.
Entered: 4600 rpm
